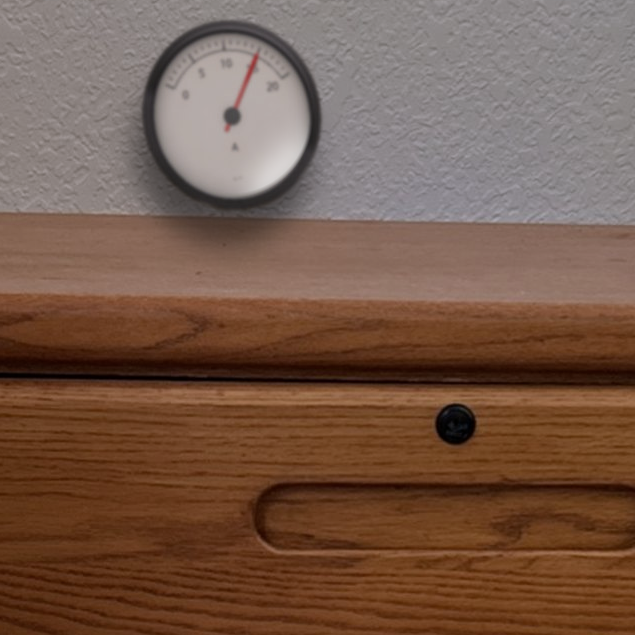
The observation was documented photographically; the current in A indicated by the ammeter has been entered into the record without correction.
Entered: 15 A
